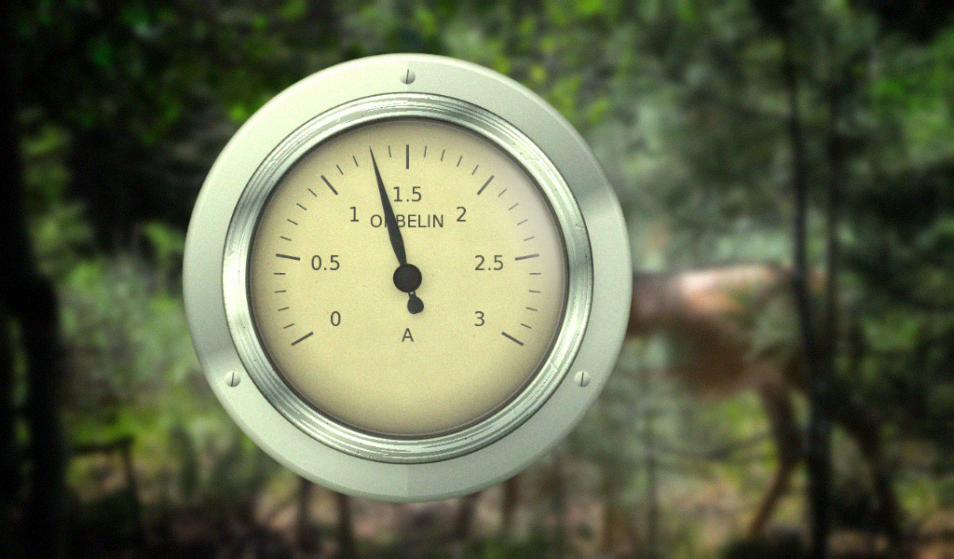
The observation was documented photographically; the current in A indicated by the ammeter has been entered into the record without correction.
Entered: 1.3 A
